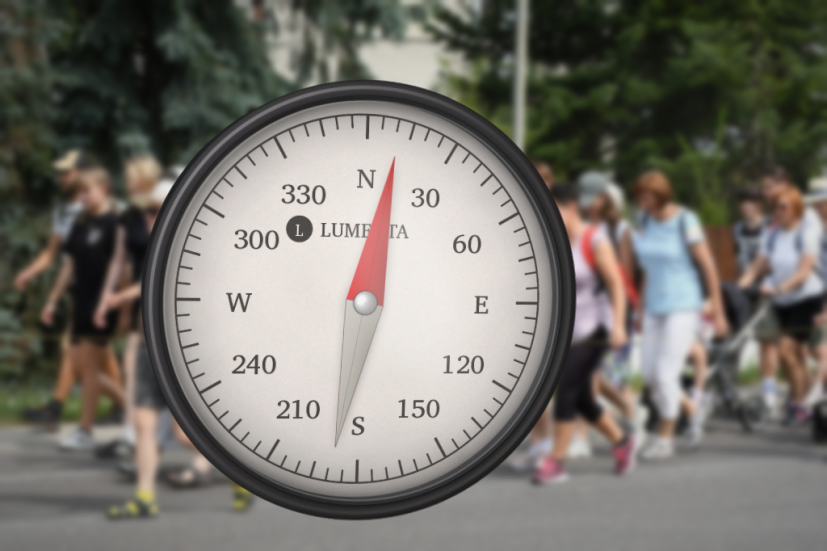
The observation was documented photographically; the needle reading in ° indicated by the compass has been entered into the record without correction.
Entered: 10 °
